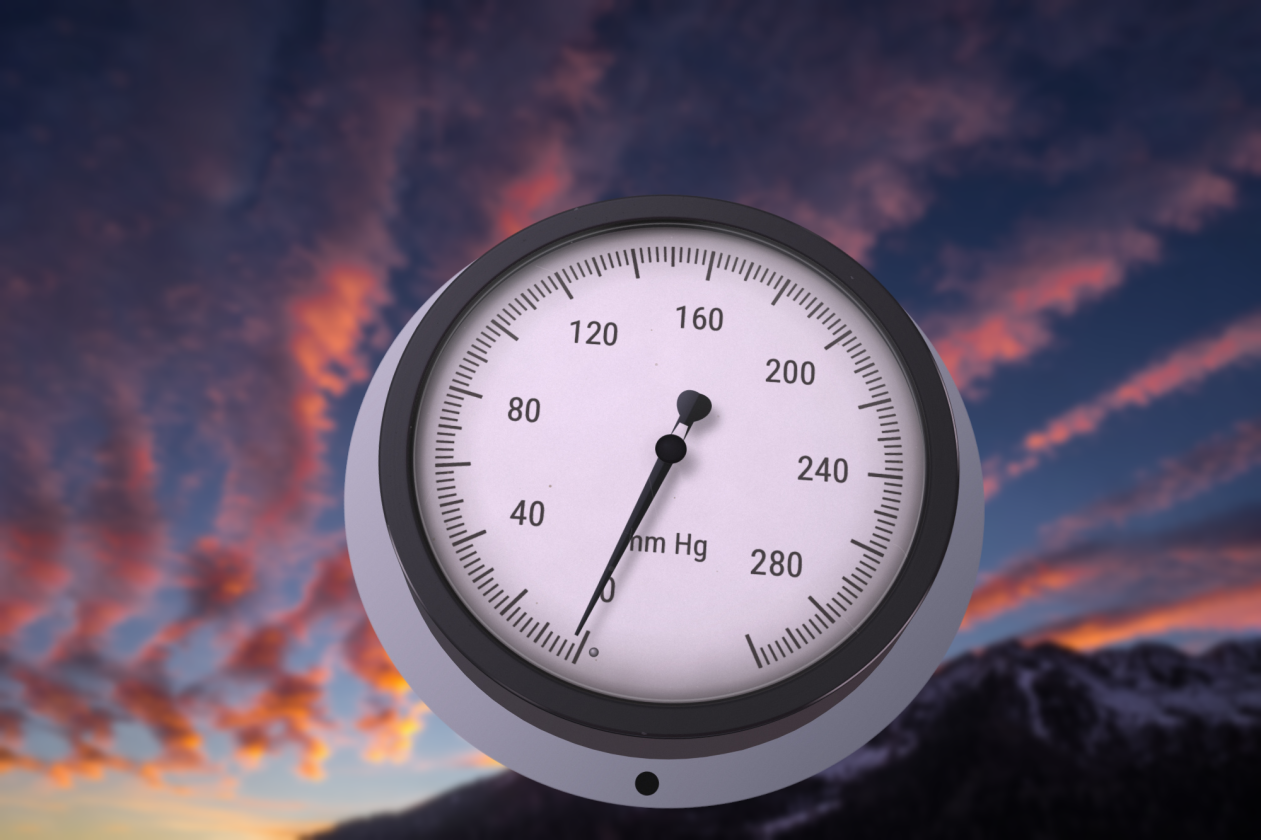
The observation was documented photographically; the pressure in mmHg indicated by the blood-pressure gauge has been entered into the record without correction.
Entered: 2 mmHg
